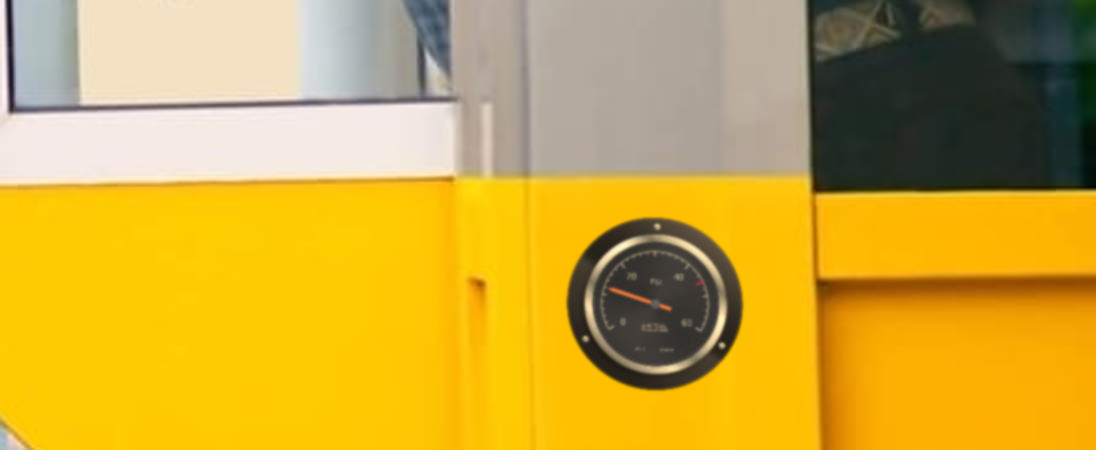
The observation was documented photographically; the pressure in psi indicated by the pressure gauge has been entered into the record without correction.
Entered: 12 psi
